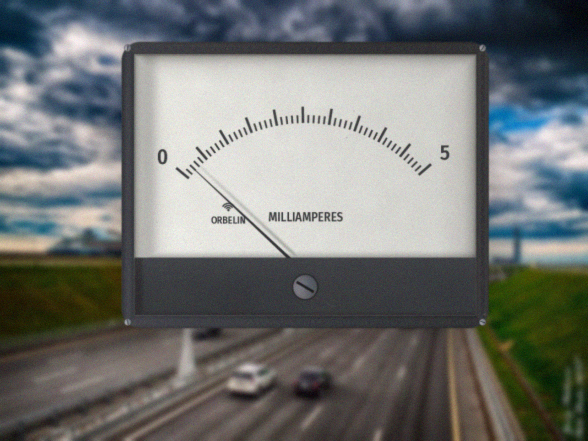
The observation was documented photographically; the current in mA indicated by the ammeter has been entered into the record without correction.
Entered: 0.2 mA
